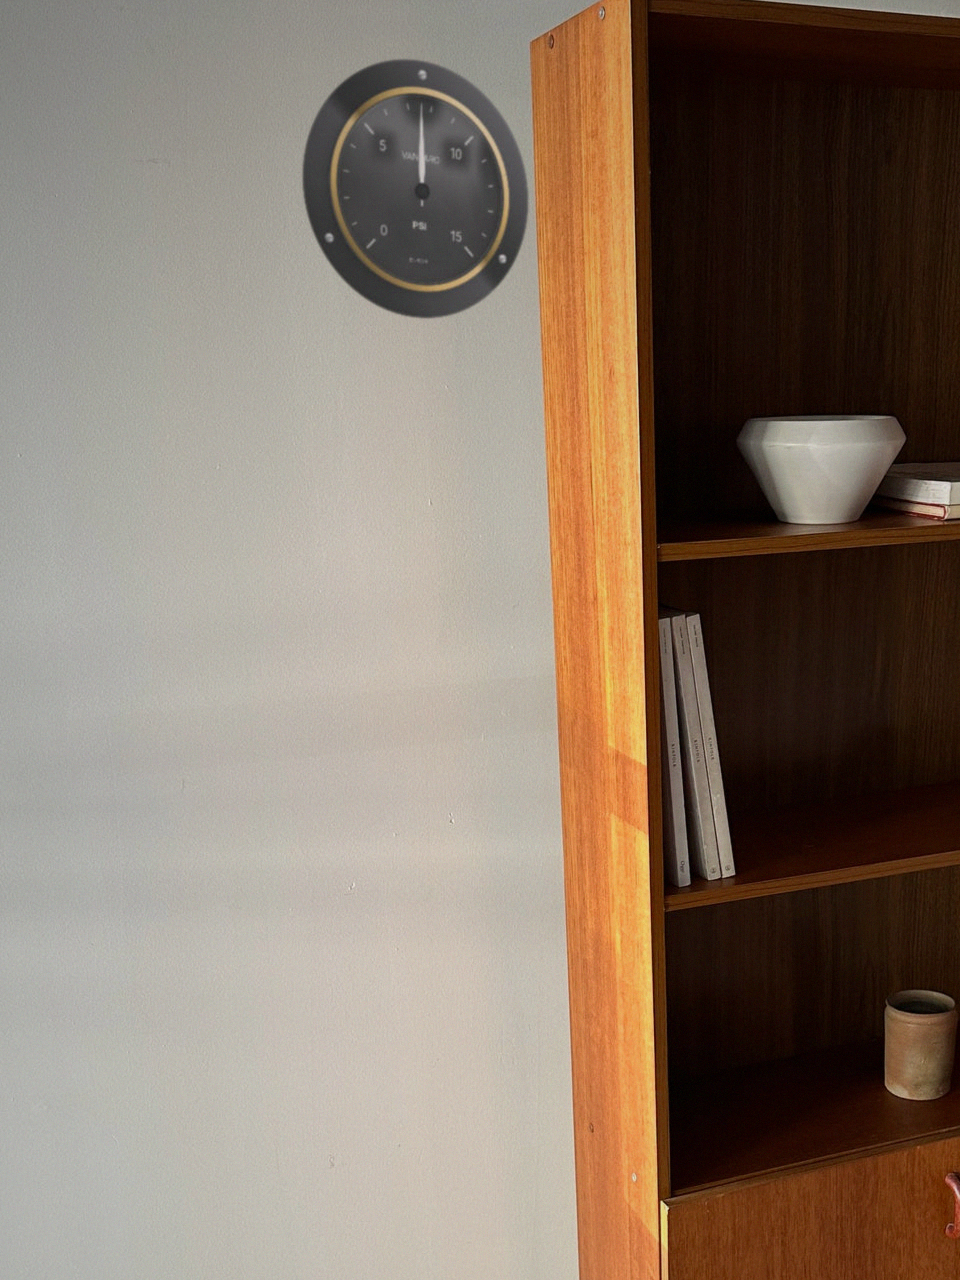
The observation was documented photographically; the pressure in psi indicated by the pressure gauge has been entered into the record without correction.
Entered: 7.5 psi
